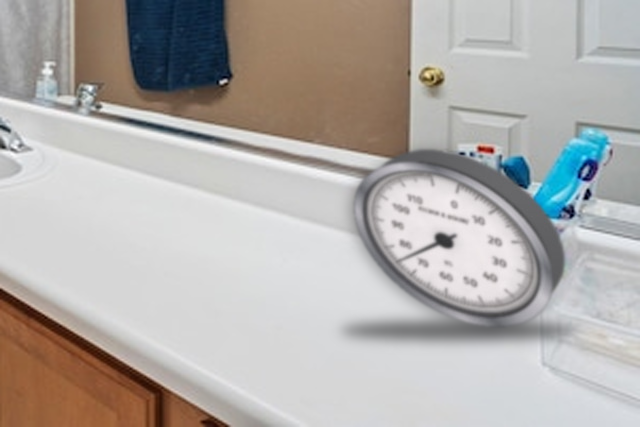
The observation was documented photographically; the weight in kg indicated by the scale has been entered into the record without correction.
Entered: 75 kg
